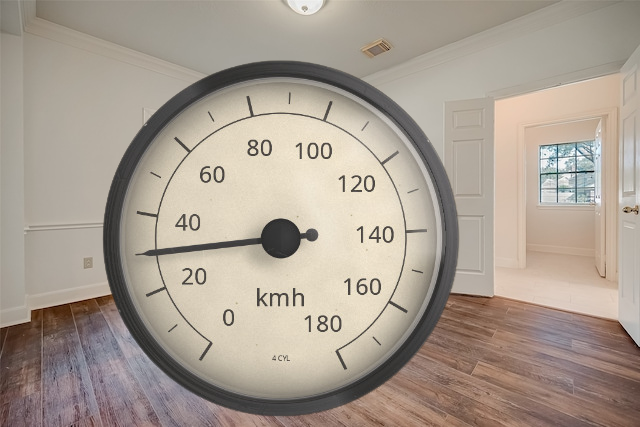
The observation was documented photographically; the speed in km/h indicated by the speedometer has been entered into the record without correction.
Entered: 30 km/h
